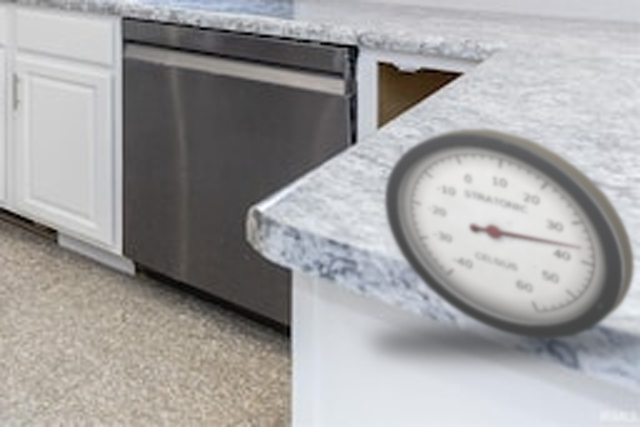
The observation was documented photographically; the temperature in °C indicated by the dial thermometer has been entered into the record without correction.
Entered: 36 °C
